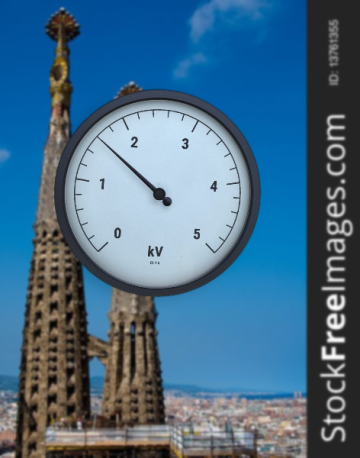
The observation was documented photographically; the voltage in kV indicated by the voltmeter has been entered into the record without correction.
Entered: 1.6 kV
